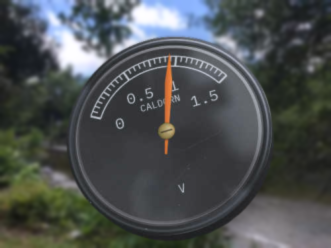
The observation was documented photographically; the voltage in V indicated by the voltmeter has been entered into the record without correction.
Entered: 0.95 V
